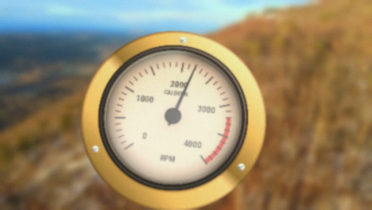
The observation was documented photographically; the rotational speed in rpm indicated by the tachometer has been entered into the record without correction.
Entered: 2200 rpm
